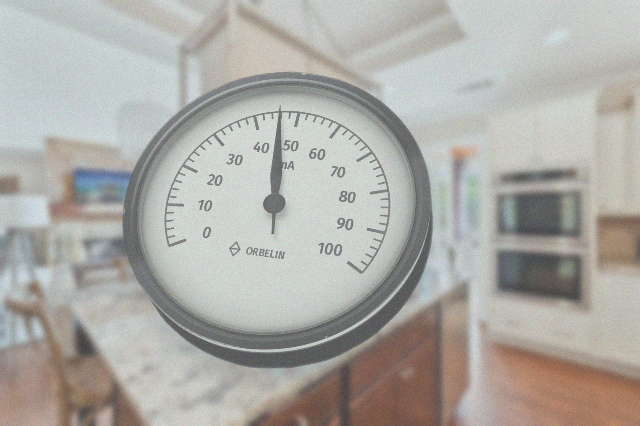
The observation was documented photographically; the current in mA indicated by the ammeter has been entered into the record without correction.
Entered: 46 mA
